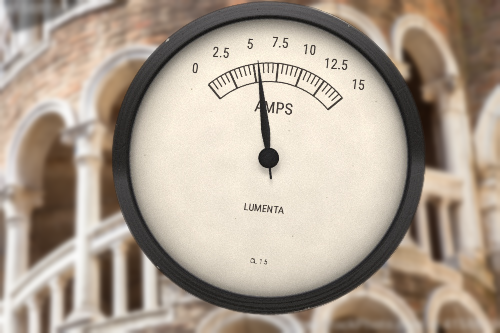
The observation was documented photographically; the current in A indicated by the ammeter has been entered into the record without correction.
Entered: 5.5 A
